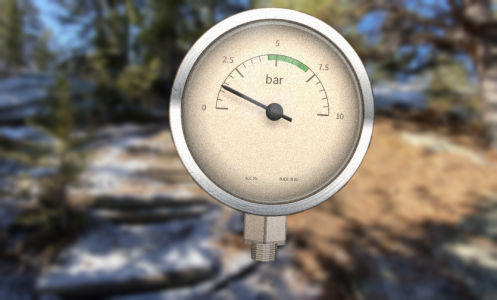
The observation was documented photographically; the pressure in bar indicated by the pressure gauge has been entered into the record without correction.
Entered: 1.25 bar
